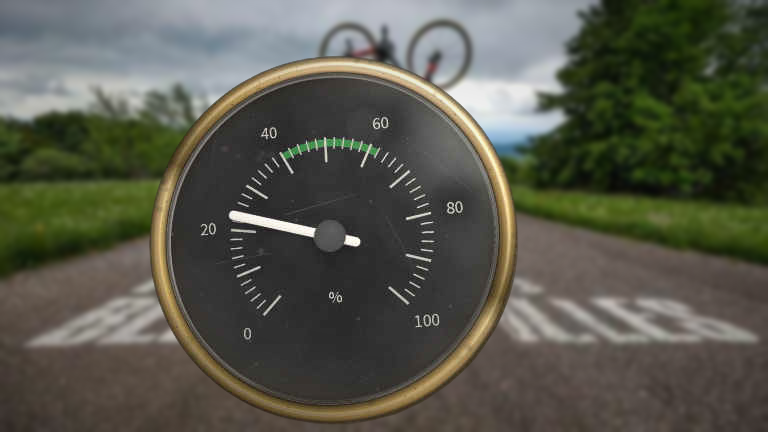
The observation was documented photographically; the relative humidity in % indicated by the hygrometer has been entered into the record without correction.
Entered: 23 %
